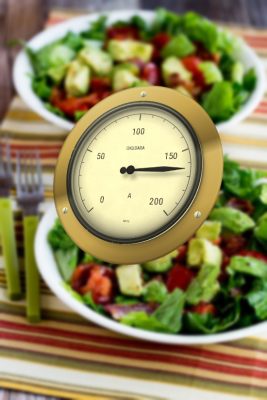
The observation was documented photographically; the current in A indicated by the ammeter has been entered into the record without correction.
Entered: 165 A
